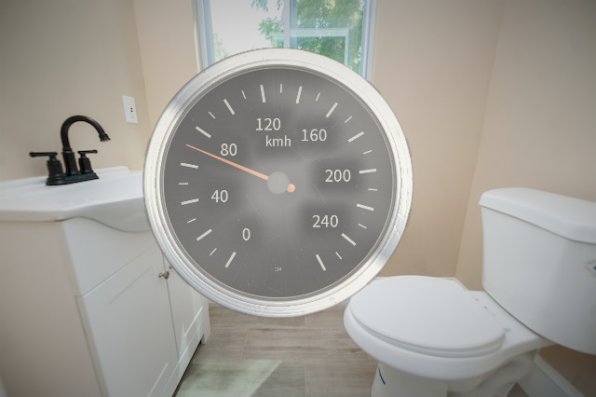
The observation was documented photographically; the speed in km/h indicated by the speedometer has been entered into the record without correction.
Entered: 70 km/h
